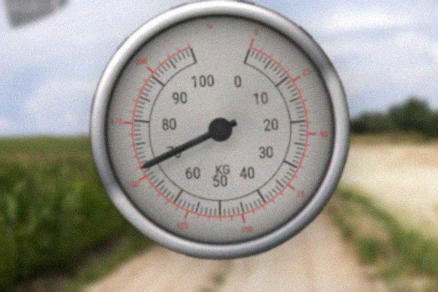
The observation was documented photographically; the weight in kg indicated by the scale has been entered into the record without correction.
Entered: 70 kg
